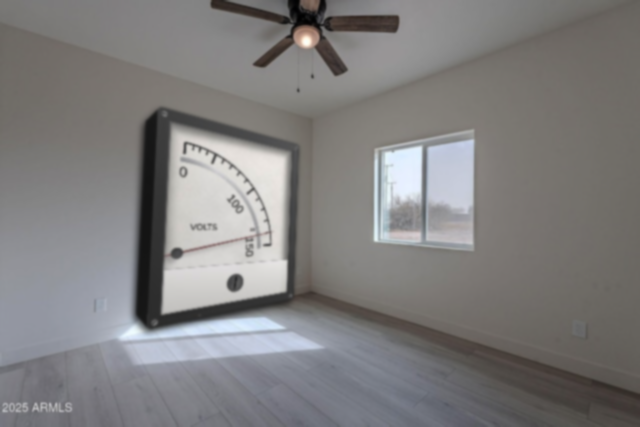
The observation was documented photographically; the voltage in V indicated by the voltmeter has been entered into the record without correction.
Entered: 140 V
